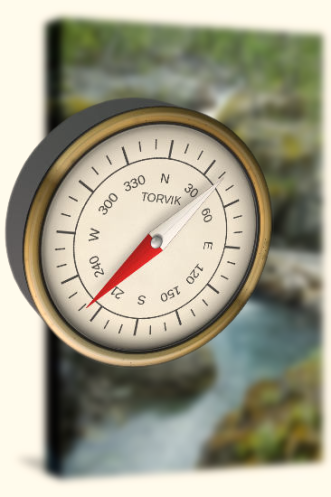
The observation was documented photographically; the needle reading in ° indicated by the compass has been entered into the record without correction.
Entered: 220 °
